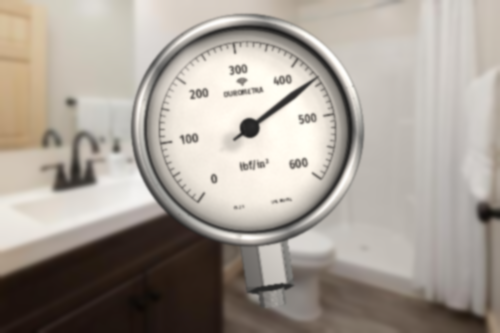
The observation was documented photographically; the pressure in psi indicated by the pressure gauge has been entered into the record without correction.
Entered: 440 psi
